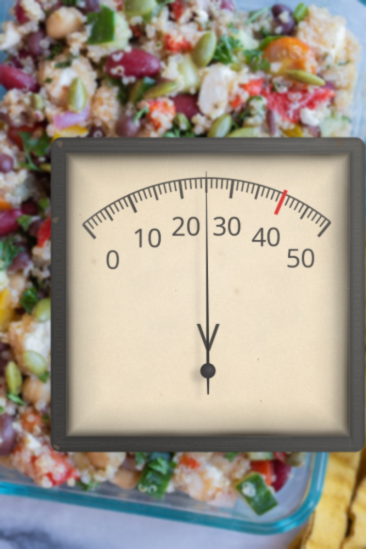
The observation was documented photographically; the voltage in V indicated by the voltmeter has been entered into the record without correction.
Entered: 25 V
